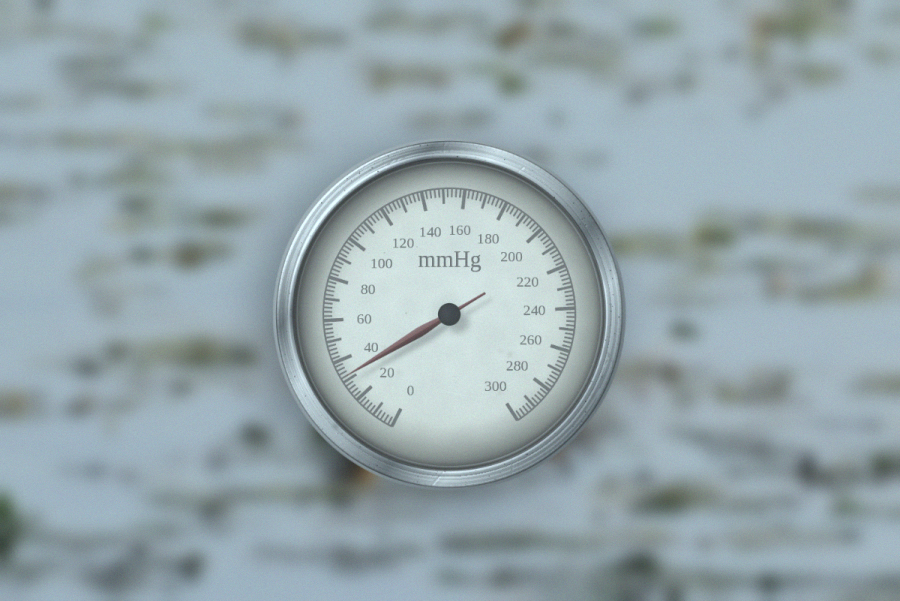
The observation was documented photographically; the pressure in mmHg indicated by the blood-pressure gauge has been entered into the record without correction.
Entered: 32 mmHg
